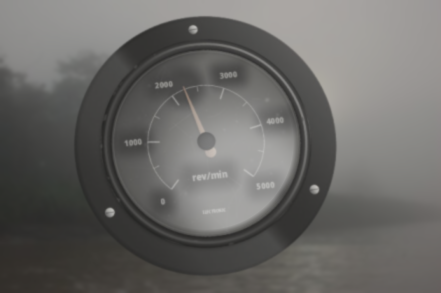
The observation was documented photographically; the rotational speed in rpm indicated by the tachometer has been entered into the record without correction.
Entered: 2250 rpm
